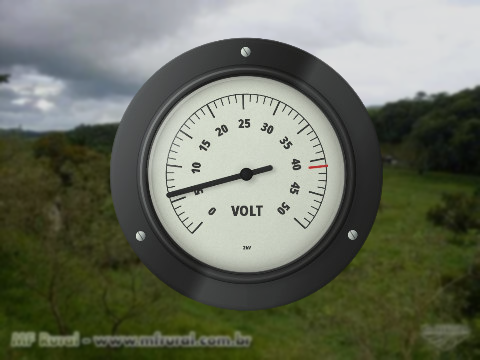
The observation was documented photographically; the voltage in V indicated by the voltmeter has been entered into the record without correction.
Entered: 6 V
